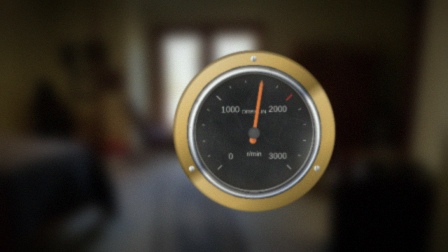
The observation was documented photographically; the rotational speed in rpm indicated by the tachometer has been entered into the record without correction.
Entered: 1600 rpm
